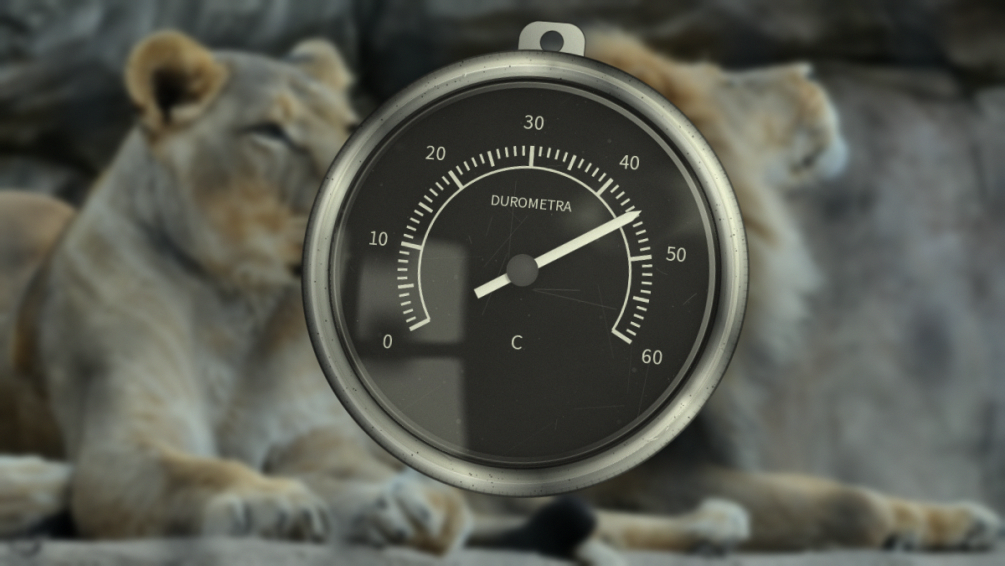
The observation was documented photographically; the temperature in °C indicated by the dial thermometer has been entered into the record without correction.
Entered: 45 °C
